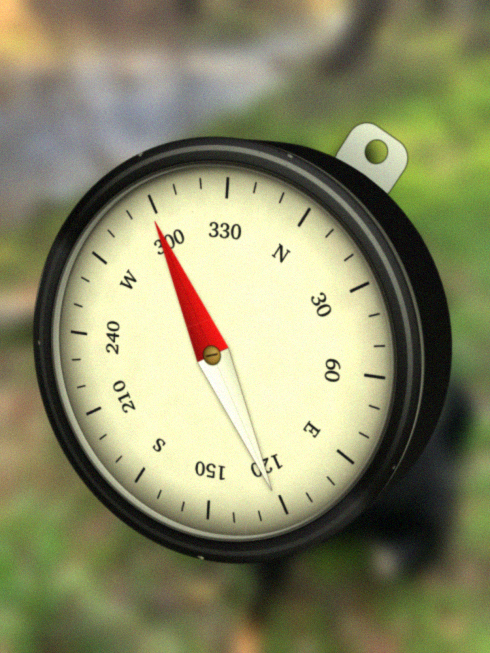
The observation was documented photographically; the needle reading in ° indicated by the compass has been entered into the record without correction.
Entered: 300 °
